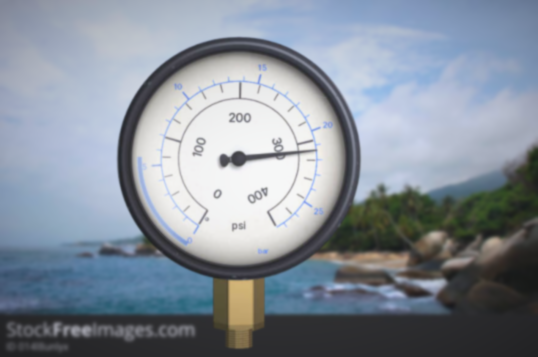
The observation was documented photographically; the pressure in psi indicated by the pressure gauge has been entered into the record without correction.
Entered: 310 psi
